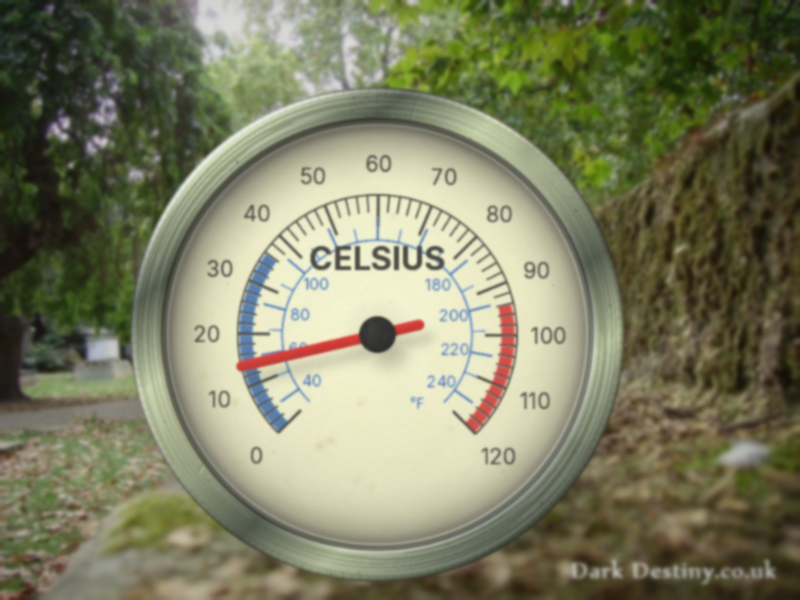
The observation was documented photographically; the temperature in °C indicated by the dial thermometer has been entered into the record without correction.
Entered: 14 °C
